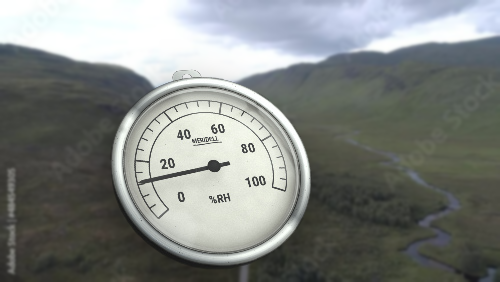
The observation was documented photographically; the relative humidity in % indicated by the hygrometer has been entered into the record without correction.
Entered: 12 %
